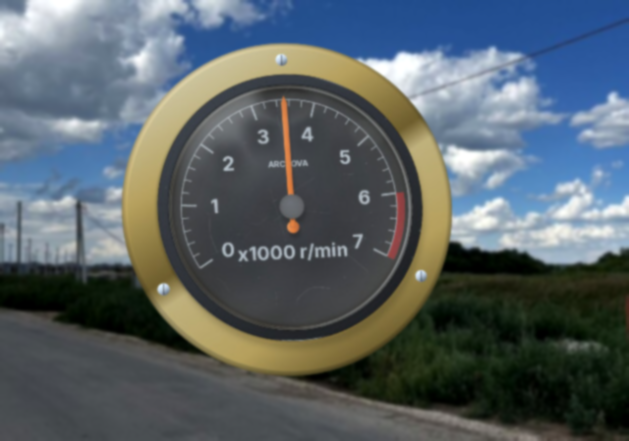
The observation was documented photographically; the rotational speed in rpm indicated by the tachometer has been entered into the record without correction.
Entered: 3500 rpm
